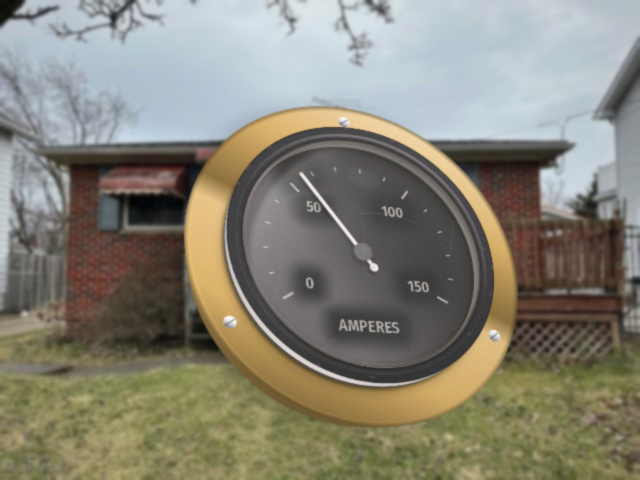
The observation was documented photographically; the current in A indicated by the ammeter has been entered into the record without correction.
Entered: 55 A
